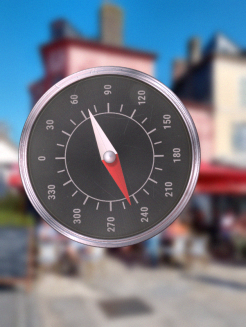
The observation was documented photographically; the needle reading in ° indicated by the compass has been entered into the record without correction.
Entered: 247.5 °
